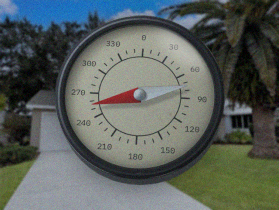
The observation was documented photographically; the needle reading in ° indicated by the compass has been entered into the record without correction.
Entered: 255 °
